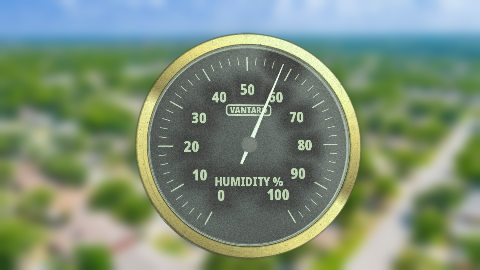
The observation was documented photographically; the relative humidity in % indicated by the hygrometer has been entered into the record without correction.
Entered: 58 %
